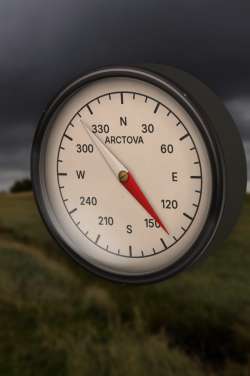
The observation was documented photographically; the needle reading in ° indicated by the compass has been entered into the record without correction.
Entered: 140 °
